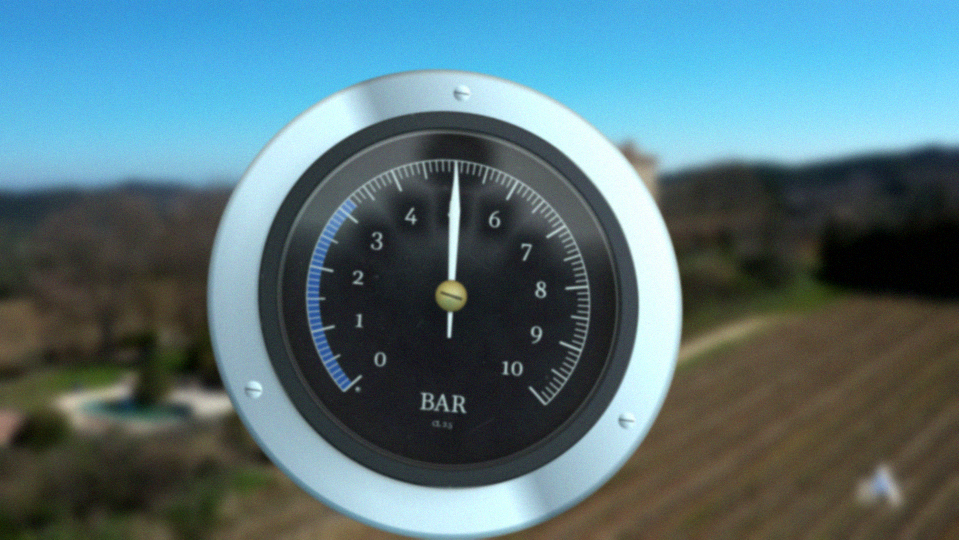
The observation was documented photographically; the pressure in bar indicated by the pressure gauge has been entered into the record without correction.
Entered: 5 bar
